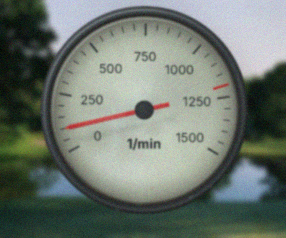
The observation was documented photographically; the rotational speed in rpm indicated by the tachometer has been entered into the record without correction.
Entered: 100 rpm
